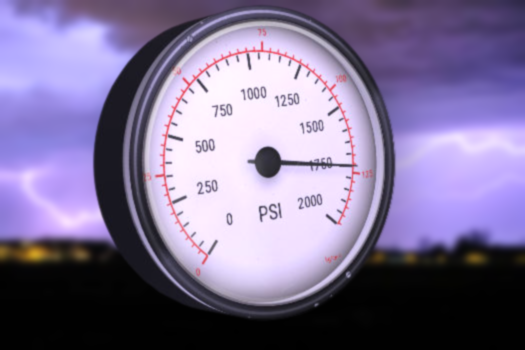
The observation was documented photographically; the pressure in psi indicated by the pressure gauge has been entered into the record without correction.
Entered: 1750 psi
